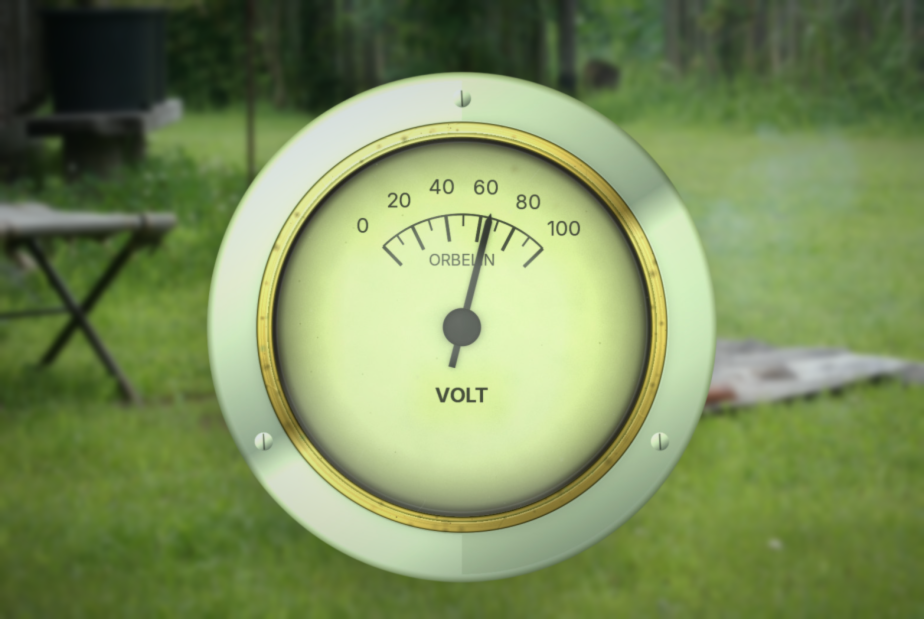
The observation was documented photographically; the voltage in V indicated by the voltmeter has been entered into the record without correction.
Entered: 65 V
